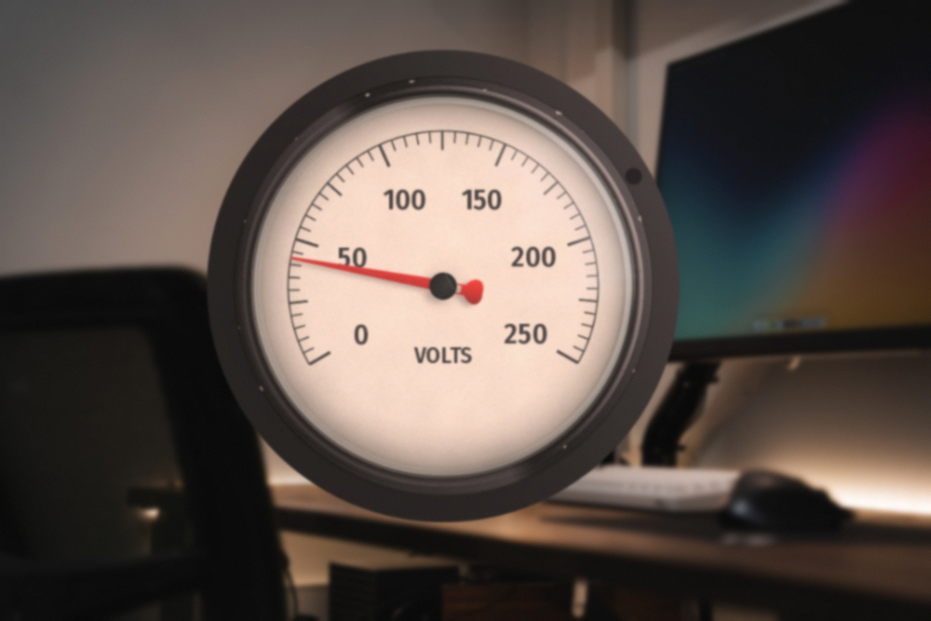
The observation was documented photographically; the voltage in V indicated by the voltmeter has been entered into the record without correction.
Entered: 42.5 V
